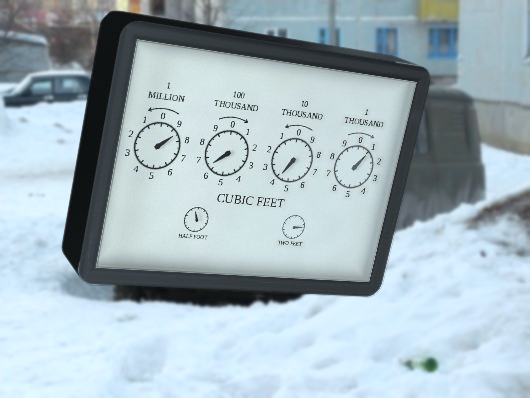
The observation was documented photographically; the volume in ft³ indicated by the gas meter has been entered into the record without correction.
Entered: 864100 ft³
